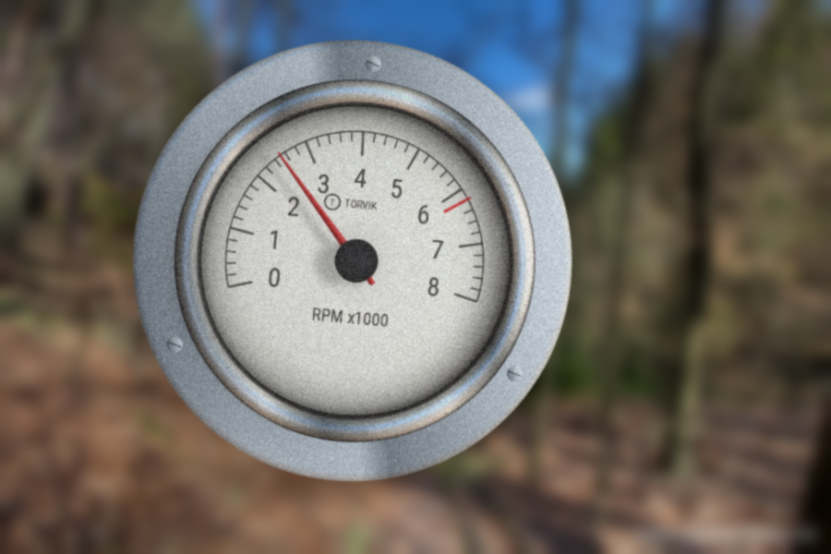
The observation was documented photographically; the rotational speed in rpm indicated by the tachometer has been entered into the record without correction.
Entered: 2500 rpm
